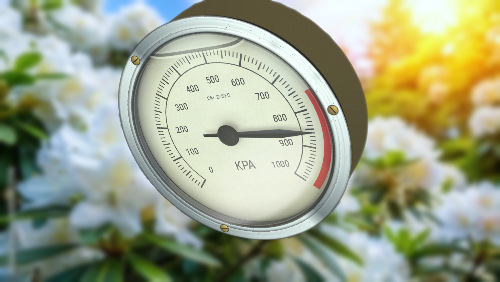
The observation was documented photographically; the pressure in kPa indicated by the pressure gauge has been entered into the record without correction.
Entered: 850 kPa
